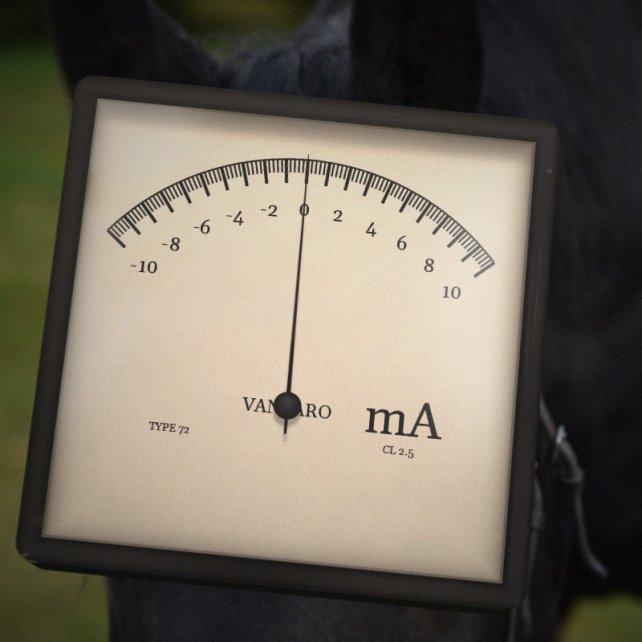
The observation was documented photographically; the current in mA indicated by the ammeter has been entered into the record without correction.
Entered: 0 mA
